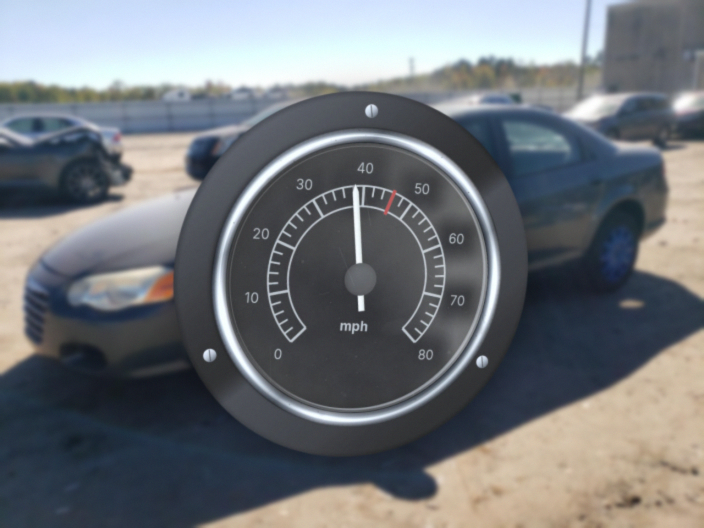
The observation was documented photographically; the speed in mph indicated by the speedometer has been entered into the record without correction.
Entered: 38 mph
